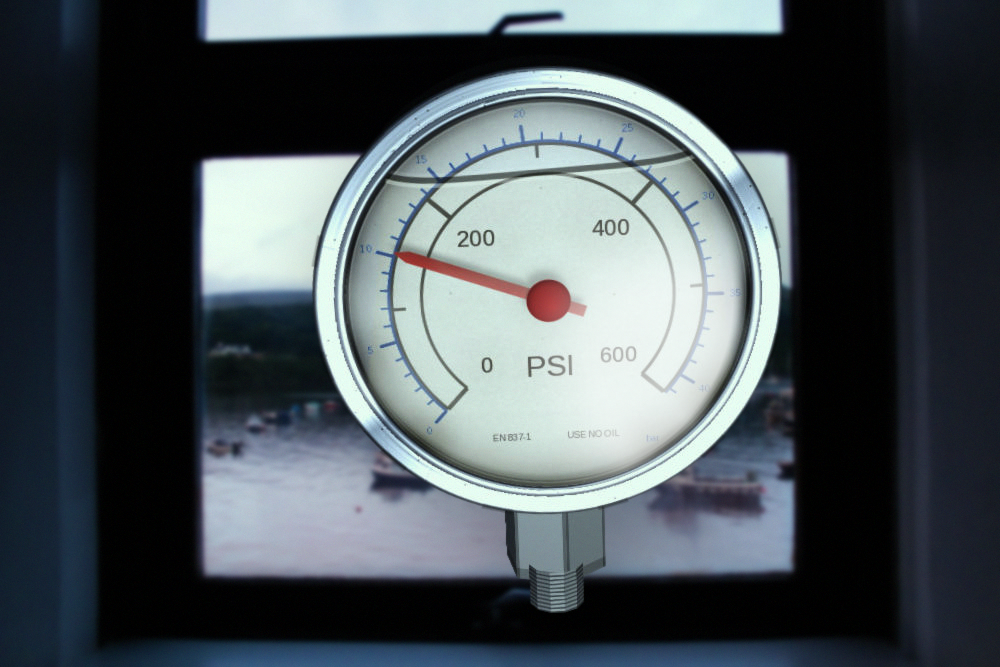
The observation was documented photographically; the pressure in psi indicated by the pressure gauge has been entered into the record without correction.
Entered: 150 psi
